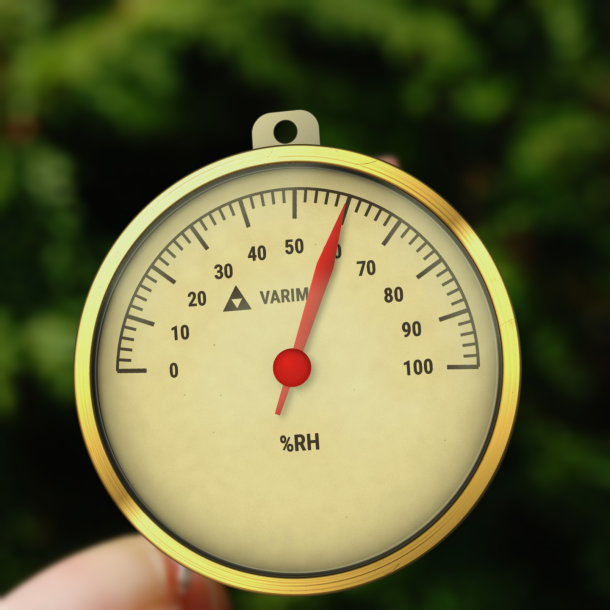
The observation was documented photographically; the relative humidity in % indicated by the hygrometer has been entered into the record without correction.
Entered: 60 %
